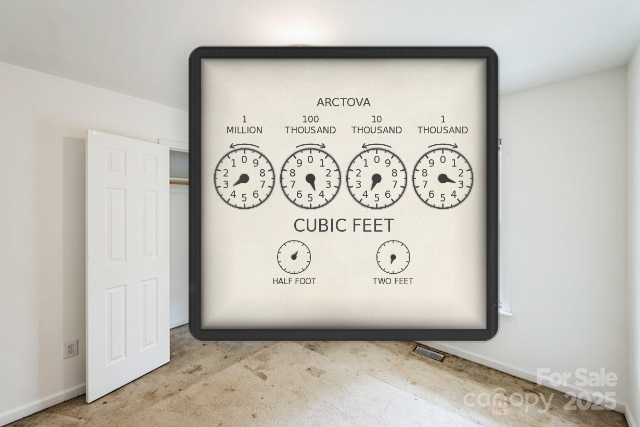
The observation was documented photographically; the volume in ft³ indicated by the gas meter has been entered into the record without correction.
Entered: 344300 ft³
